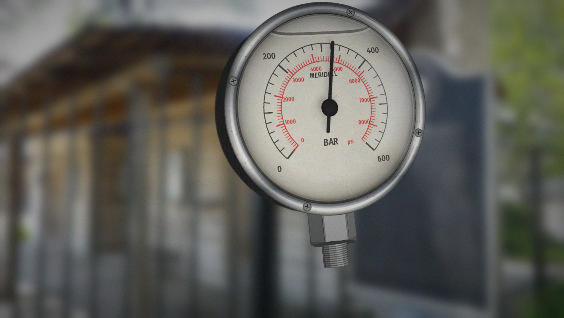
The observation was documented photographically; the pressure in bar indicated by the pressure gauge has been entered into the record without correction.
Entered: 320 bar
